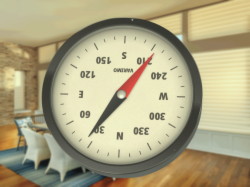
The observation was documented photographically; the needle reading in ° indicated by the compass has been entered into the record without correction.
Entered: 215 °
